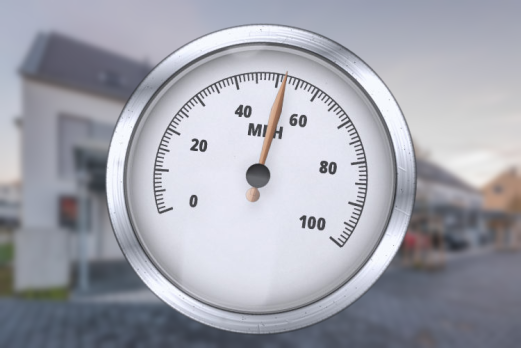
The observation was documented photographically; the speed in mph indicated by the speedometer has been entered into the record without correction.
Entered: 52 mph
